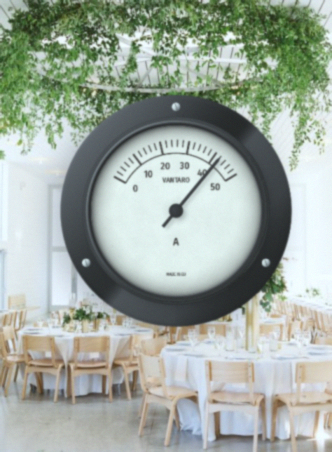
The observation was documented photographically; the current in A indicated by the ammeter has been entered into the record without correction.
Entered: 42 A
